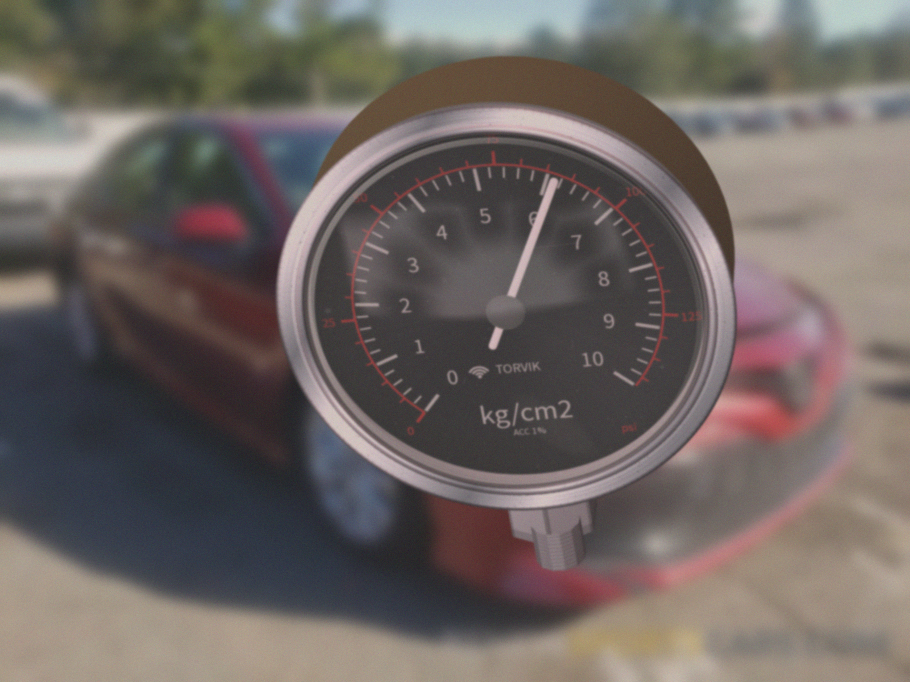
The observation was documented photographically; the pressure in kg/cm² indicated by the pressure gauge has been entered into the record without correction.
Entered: 6.1 kg/cm²
